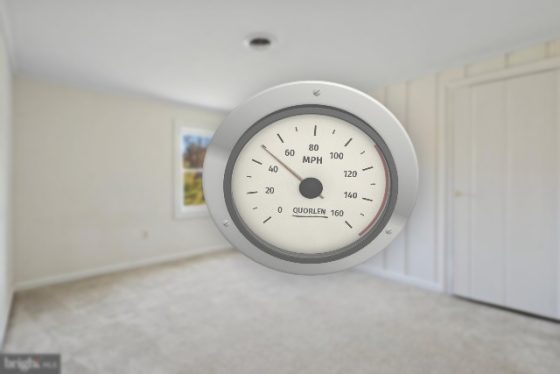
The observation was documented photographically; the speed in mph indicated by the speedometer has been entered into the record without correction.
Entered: 50 mph
